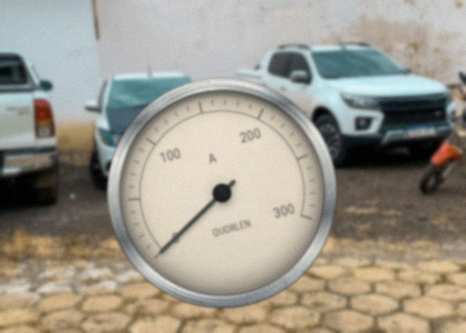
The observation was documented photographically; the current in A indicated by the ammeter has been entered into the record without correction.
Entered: 0 A
